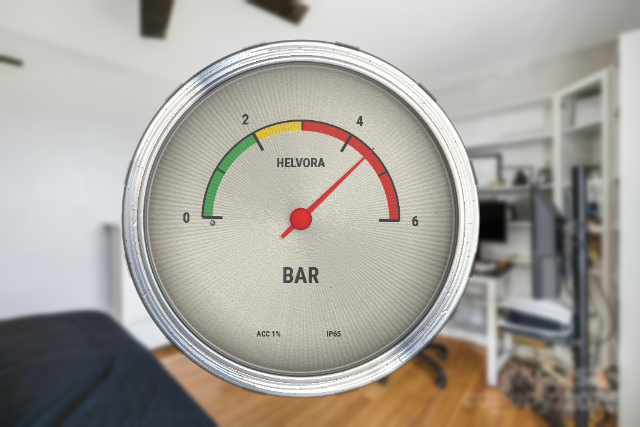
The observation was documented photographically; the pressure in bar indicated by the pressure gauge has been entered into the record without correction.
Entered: 4.5 bar
